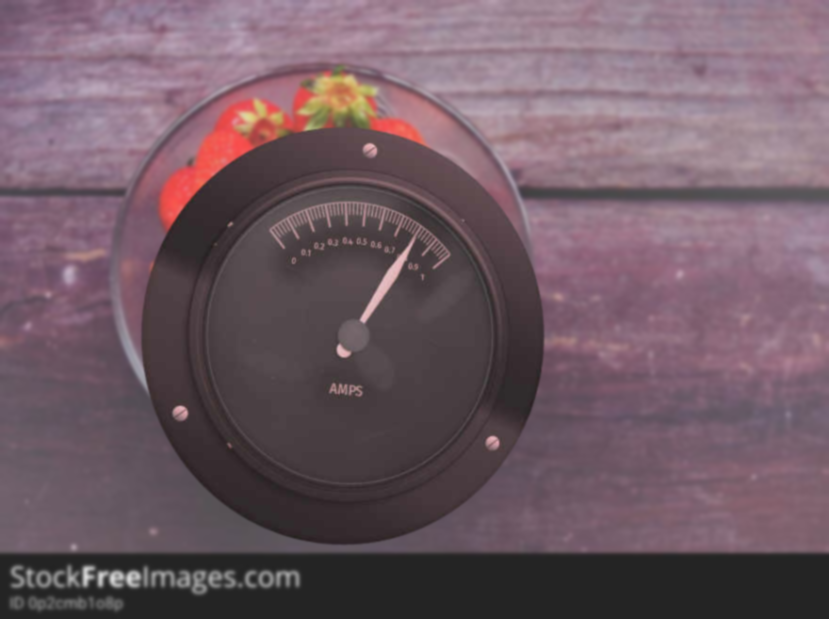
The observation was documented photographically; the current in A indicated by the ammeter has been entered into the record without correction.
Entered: 0.8 A
